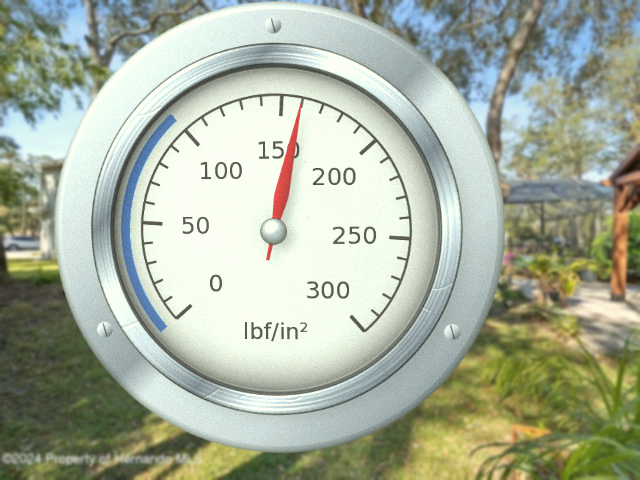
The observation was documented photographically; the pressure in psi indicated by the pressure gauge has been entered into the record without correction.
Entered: 160 psi
